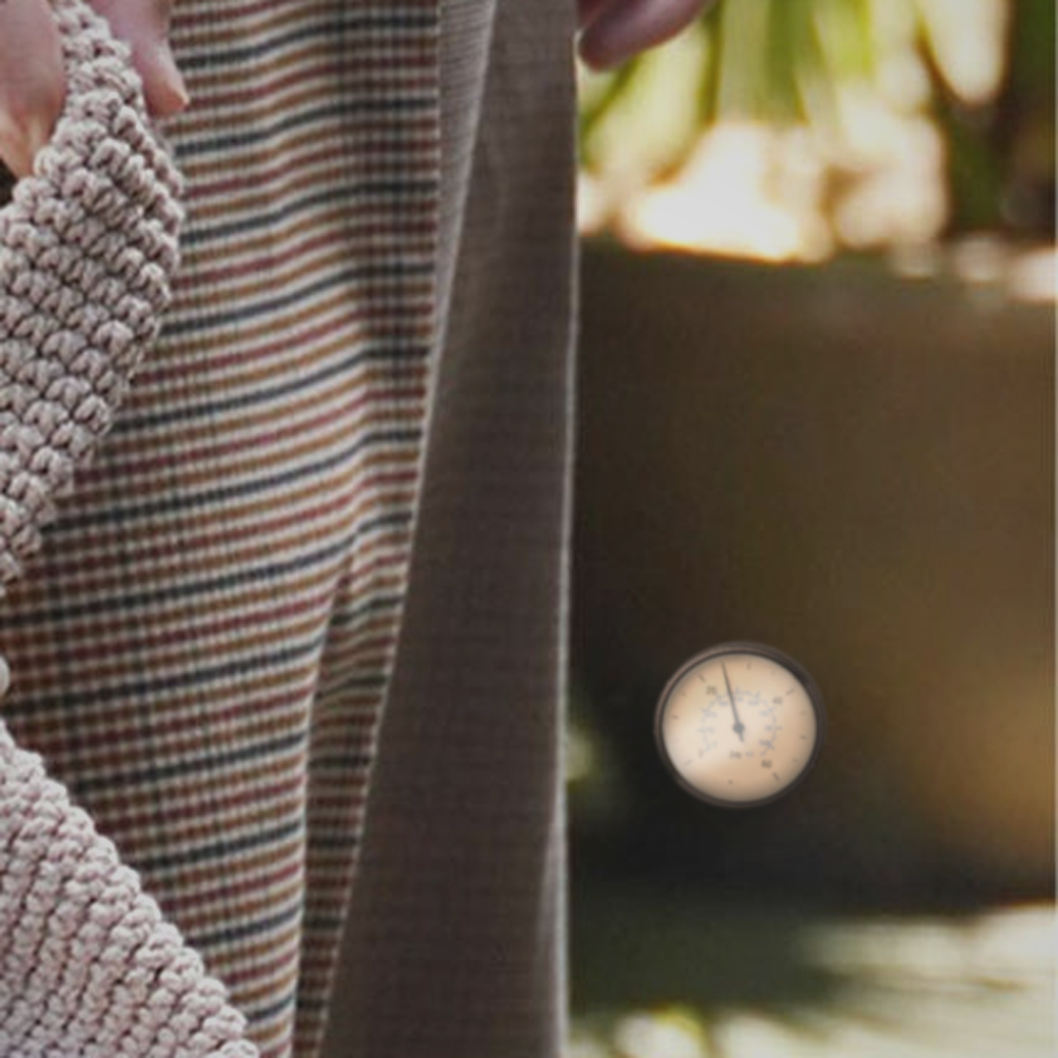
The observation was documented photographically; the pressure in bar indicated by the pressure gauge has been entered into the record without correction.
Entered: 25 bar
